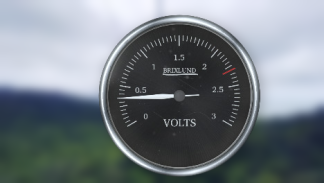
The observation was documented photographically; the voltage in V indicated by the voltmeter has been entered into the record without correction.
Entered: 0.35 V
